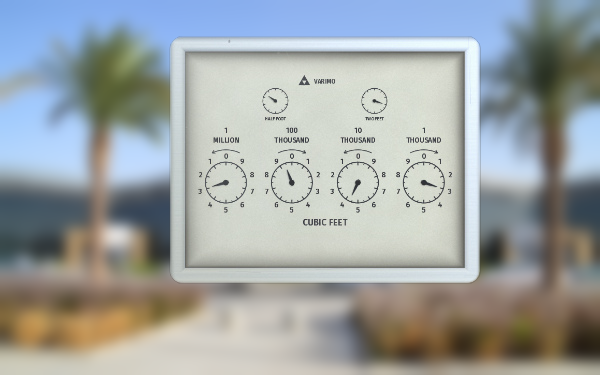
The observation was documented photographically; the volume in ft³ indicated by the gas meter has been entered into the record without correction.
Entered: 294300 ft³
